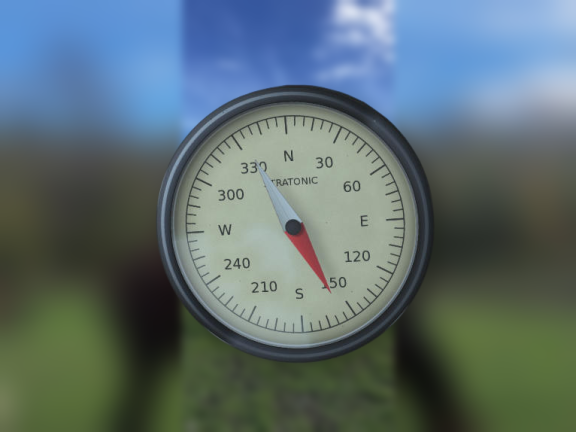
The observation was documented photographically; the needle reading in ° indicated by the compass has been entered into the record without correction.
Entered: 155 °
